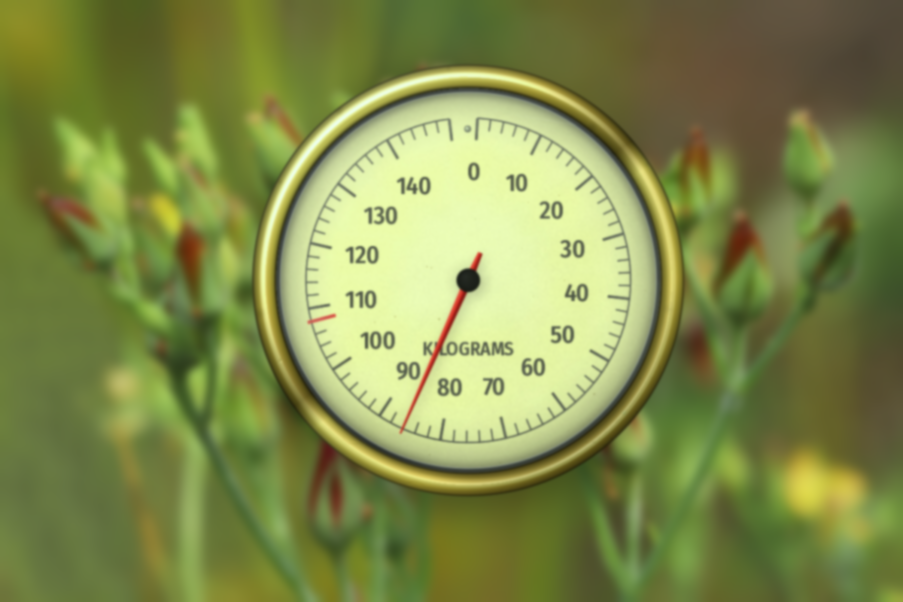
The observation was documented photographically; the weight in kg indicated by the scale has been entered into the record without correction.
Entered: 86 kg
